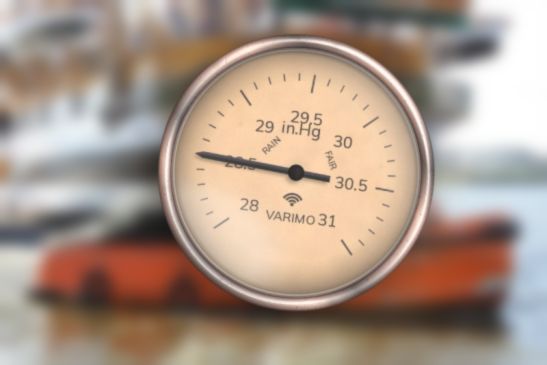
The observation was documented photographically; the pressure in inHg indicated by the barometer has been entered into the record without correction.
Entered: 28.5 inHg
